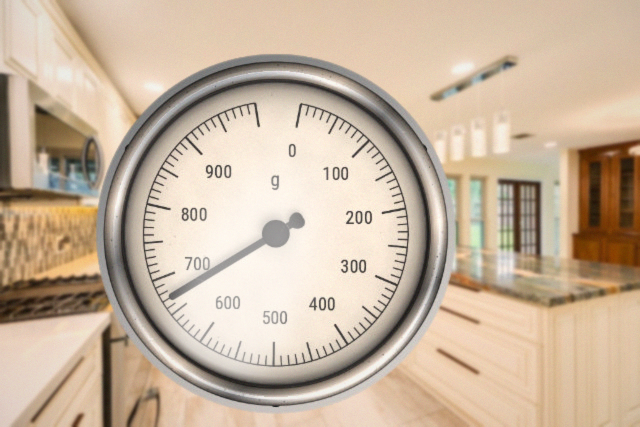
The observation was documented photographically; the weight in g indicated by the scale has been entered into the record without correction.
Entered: 670 g
